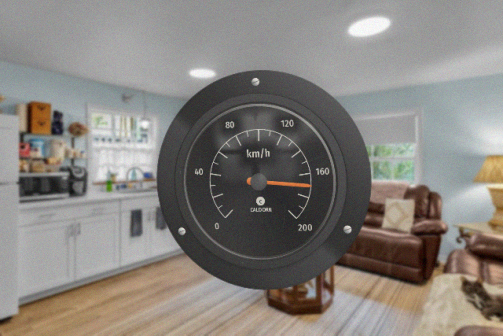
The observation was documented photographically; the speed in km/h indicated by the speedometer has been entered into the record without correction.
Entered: 170 km/h
